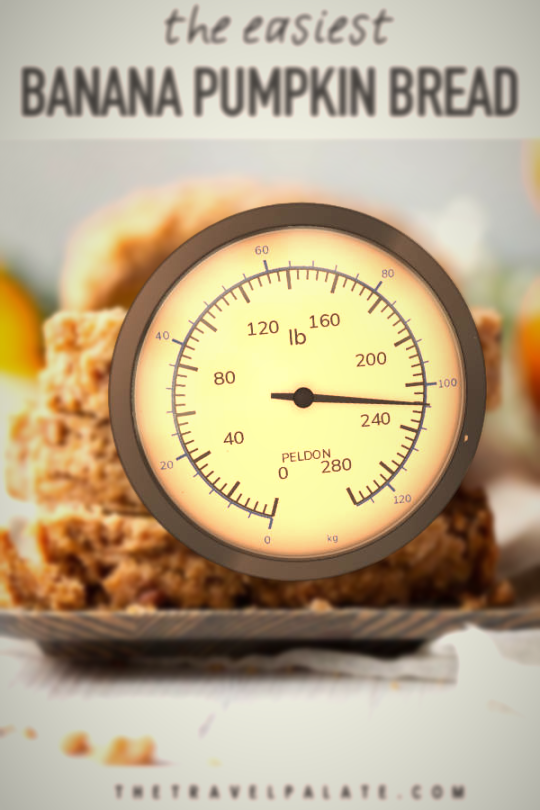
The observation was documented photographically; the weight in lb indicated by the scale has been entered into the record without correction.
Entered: 228 lb
